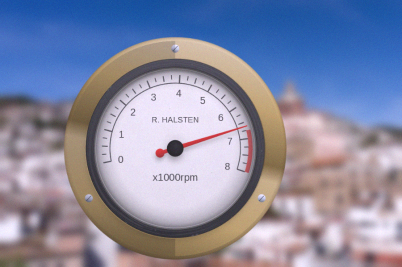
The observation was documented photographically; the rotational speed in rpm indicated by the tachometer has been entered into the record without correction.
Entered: 6625 rpm
